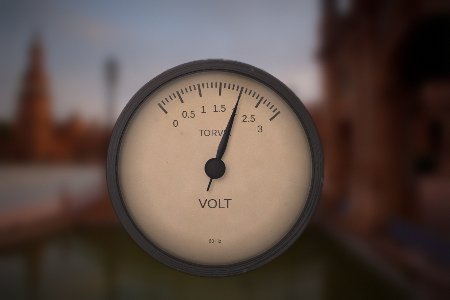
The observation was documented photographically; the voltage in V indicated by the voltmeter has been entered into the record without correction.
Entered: 2 V
